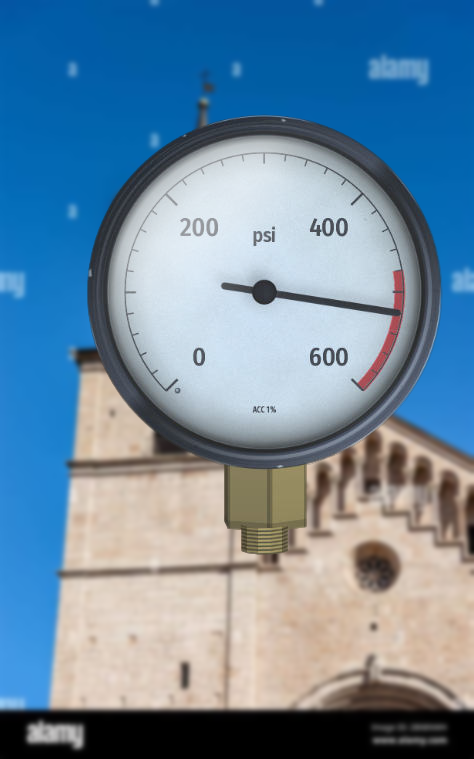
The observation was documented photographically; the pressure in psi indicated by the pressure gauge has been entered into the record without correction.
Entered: 520 psi
